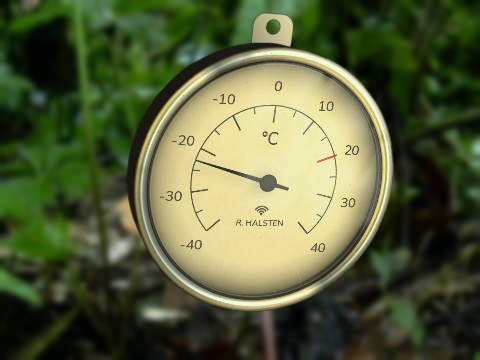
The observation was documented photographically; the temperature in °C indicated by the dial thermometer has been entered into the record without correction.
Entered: -22.5 °C
